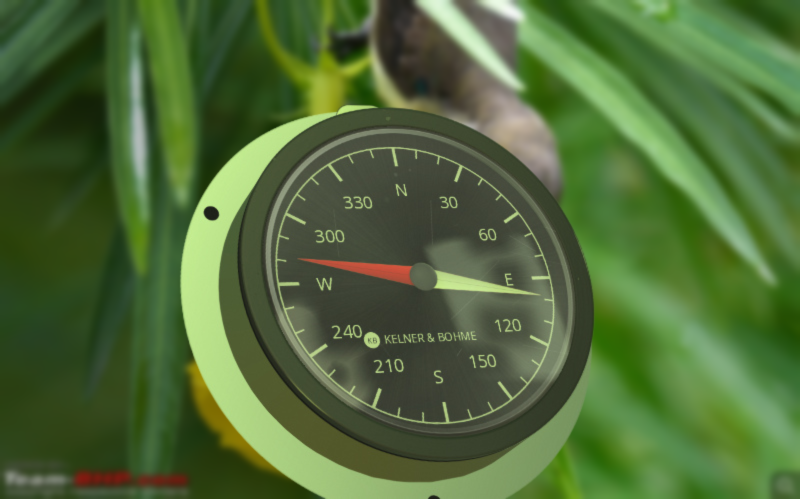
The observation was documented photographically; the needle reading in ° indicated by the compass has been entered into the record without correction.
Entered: 280 °
